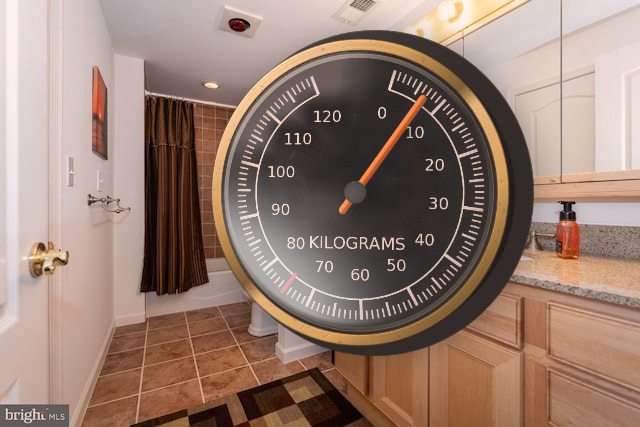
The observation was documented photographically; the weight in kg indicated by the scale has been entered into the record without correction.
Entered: 7 kg
